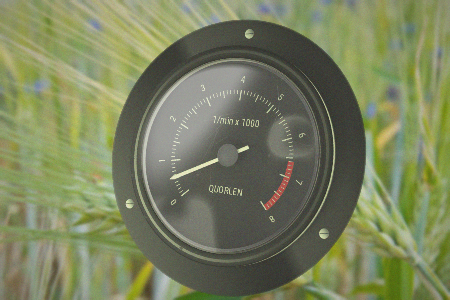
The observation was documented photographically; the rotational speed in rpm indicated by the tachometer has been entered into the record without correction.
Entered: 500 rpm
